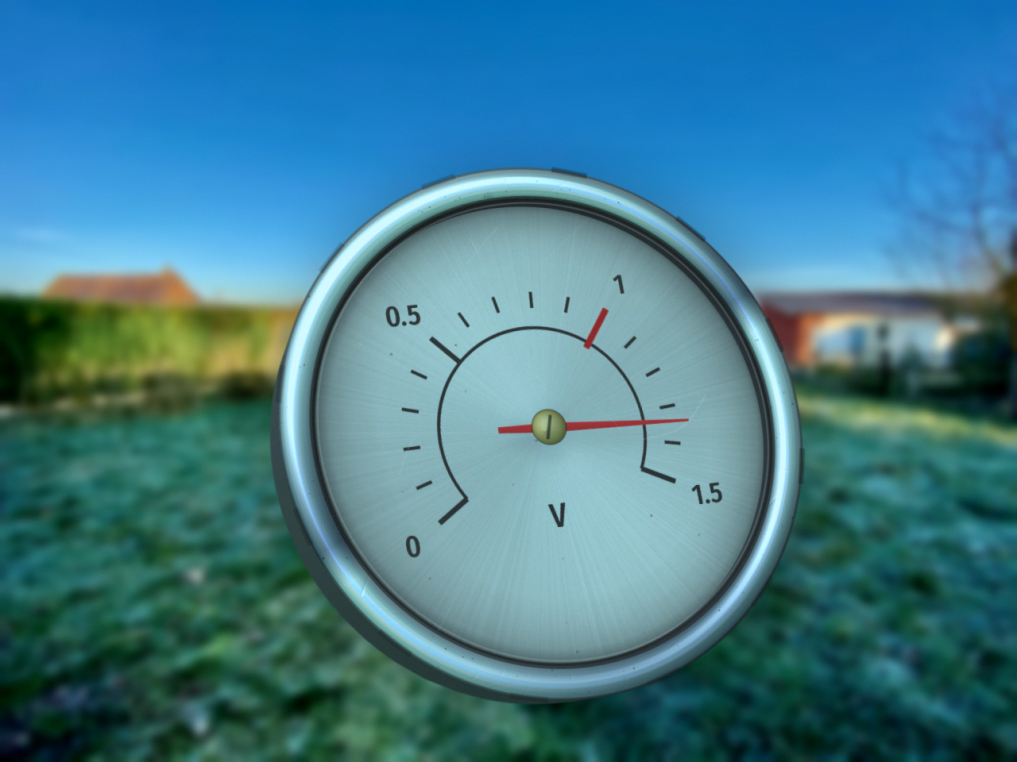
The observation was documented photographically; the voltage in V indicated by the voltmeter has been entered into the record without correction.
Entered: 1.35 V
